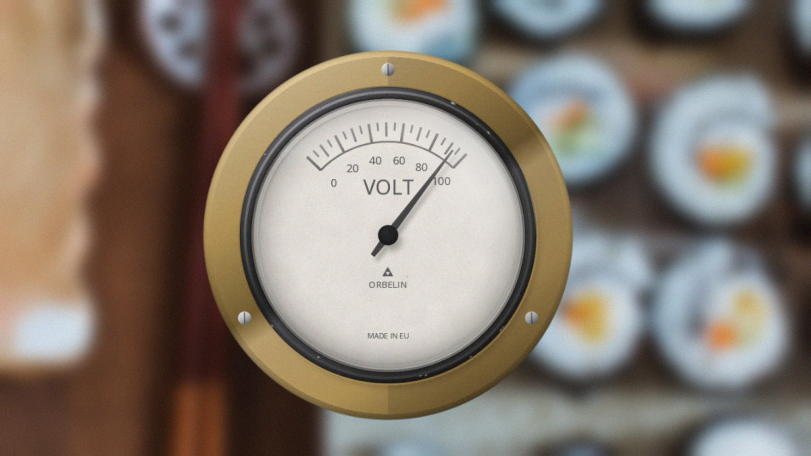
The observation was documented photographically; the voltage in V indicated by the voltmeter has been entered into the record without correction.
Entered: 92.5 V
